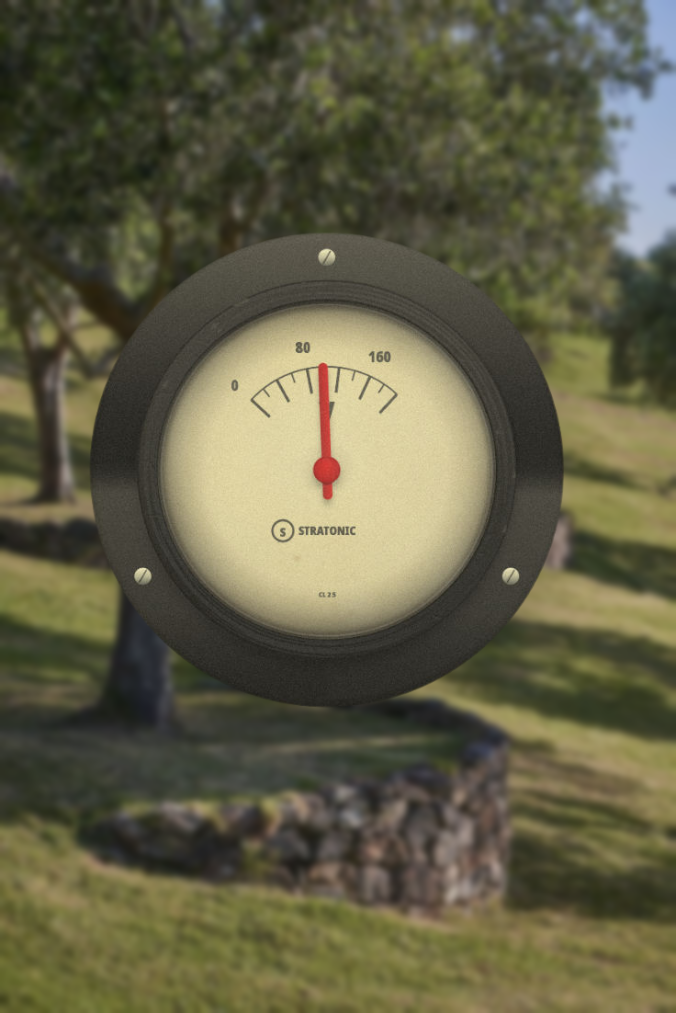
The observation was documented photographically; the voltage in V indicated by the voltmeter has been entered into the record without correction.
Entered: 100 V
